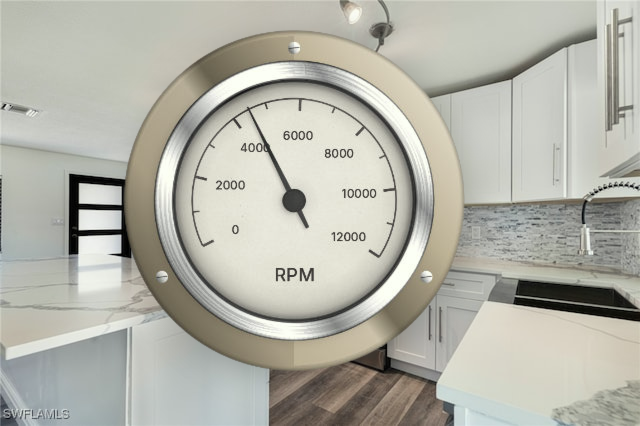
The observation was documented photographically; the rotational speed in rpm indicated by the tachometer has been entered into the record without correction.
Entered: 4500 rpm
